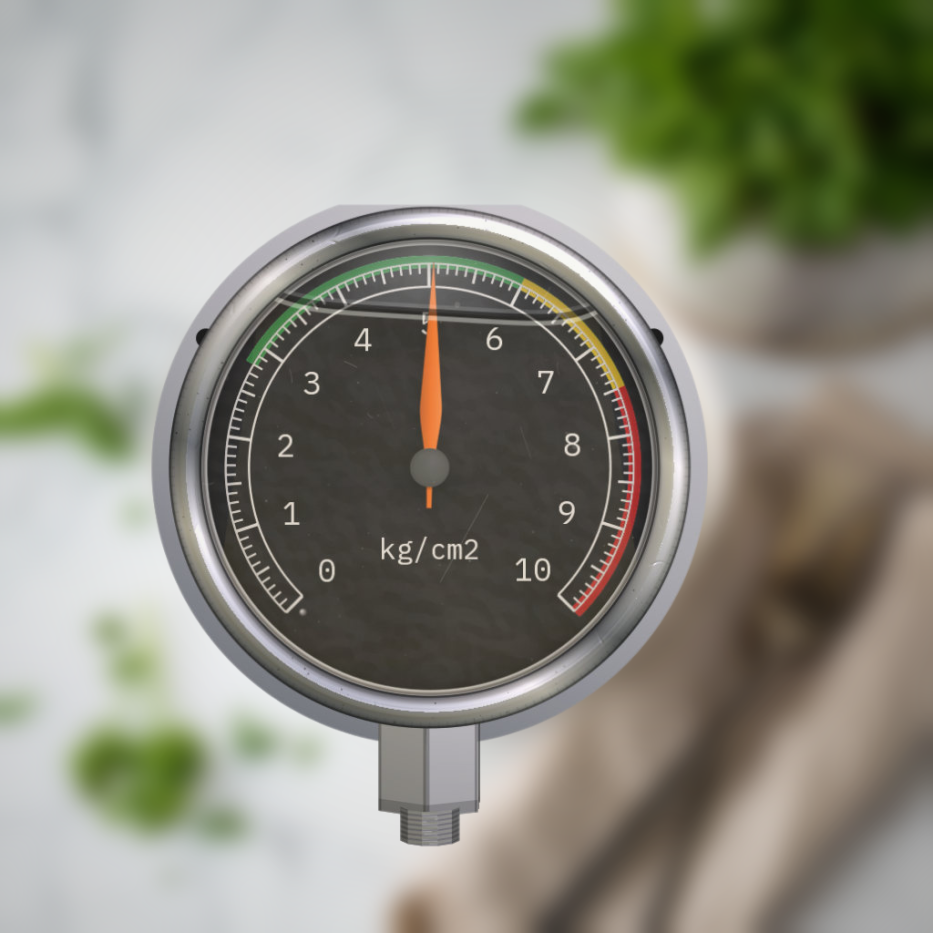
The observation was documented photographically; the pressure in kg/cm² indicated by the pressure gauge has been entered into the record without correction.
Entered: 5.05 kg/cm²
